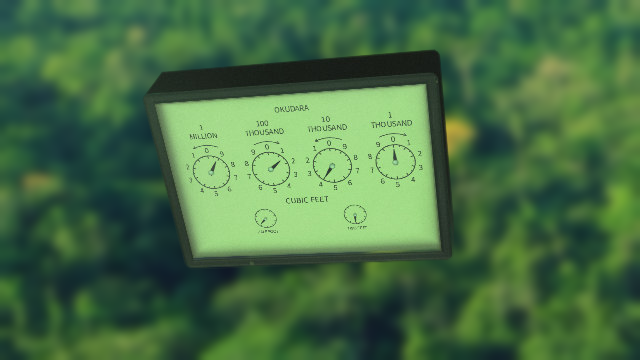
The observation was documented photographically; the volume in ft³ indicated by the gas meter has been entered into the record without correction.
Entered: 914000 ft³
